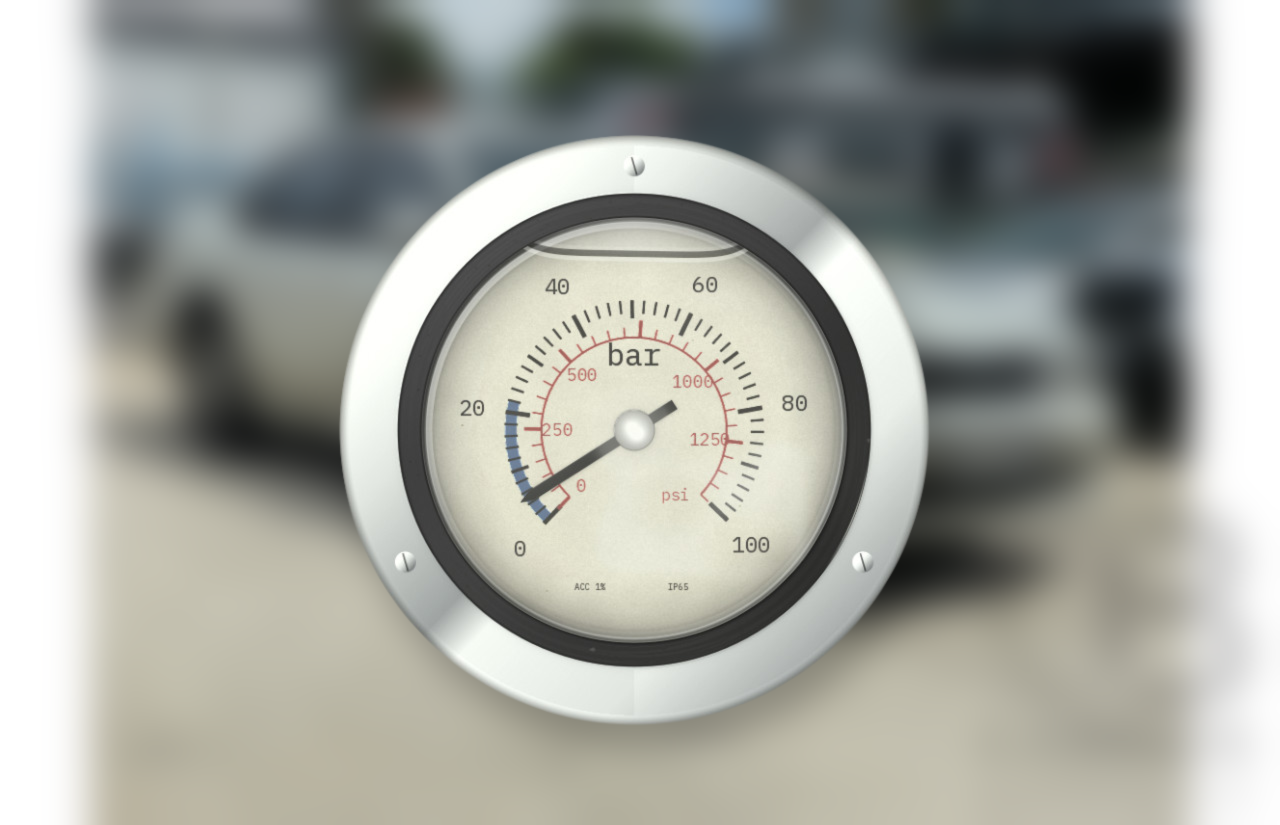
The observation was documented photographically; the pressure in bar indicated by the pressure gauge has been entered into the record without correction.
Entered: 5 bar
